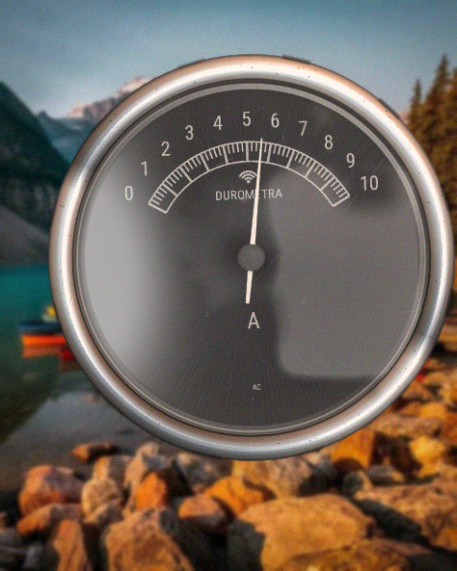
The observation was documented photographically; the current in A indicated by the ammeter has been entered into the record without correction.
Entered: 5.6 A
